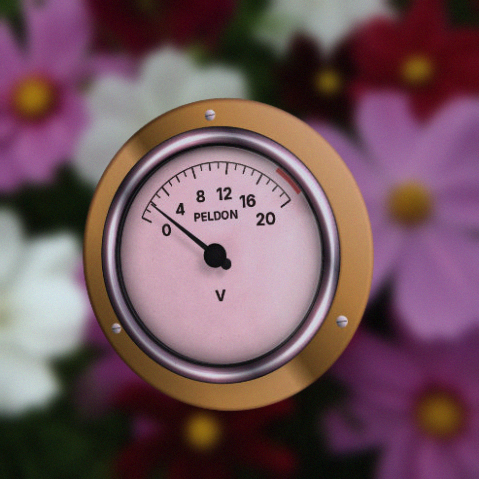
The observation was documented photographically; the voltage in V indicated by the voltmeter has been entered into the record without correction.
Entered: 2 V
